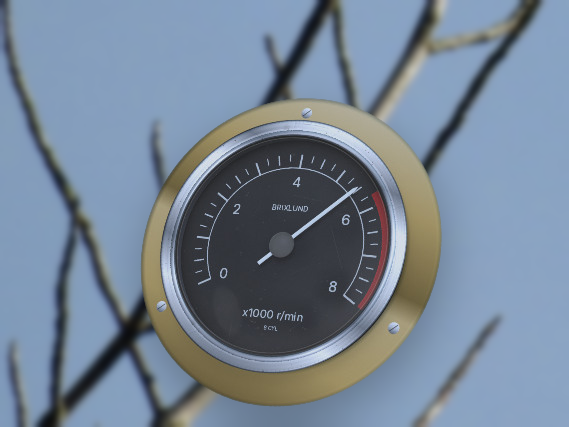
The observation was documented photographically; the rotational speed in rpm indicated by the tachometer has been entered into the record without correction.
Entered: 5500 rpm
